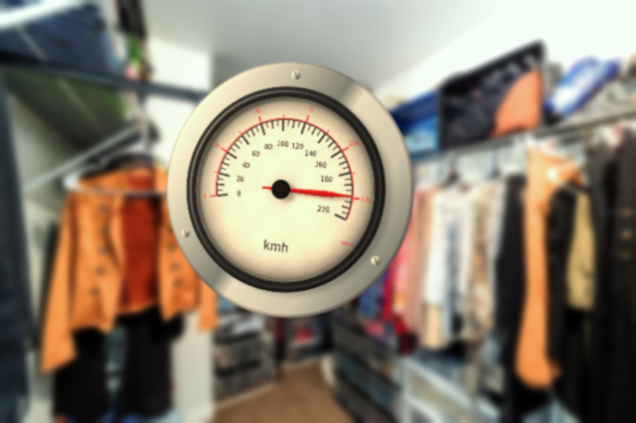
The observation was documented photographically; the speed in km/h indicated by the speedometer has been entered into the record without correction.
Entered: 200 km/h
